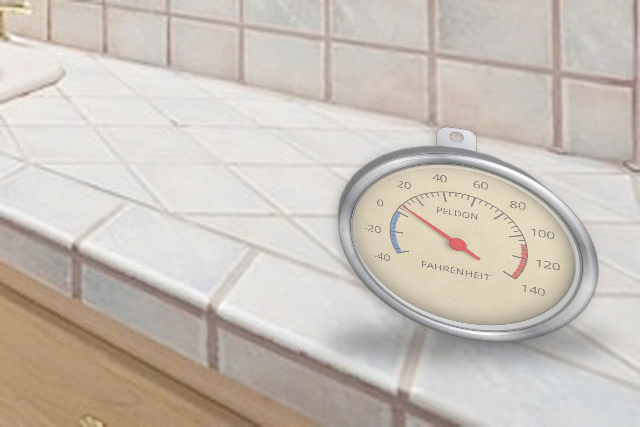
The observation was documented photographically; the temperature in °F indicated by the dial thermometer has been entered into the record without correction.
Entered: 8 °F
